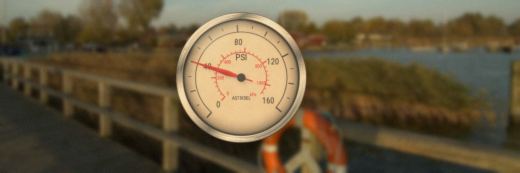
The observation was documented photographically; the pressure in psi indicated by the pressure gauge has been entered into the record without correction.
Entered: 40 psi
